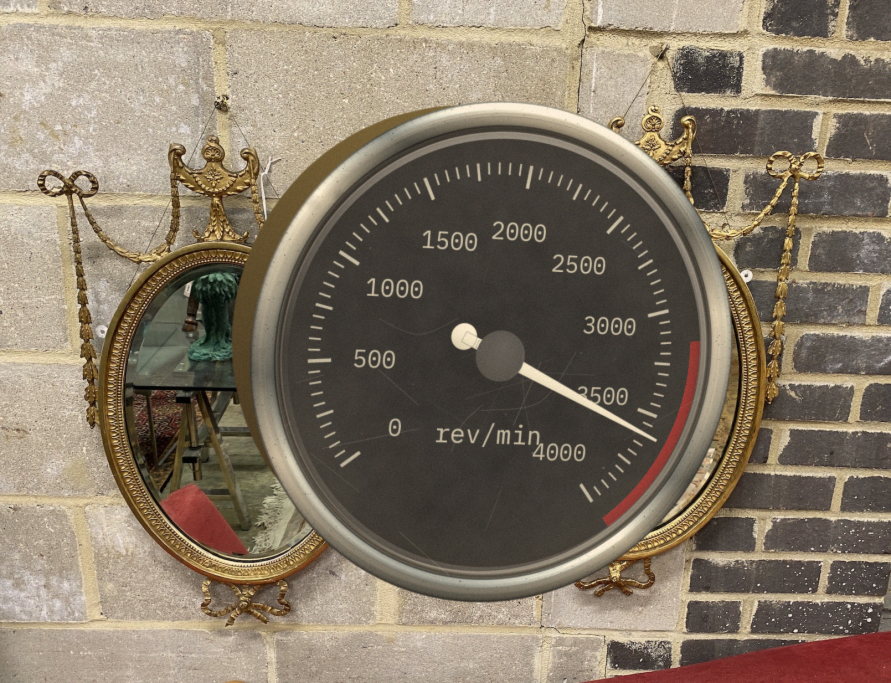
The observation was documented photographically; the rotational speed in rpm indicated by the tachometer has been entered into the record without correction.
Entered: 3600 rpm
